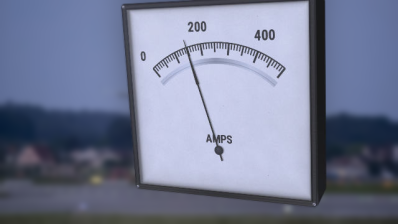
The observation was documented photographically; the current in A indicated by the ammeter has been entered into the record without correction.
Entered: 150 A
